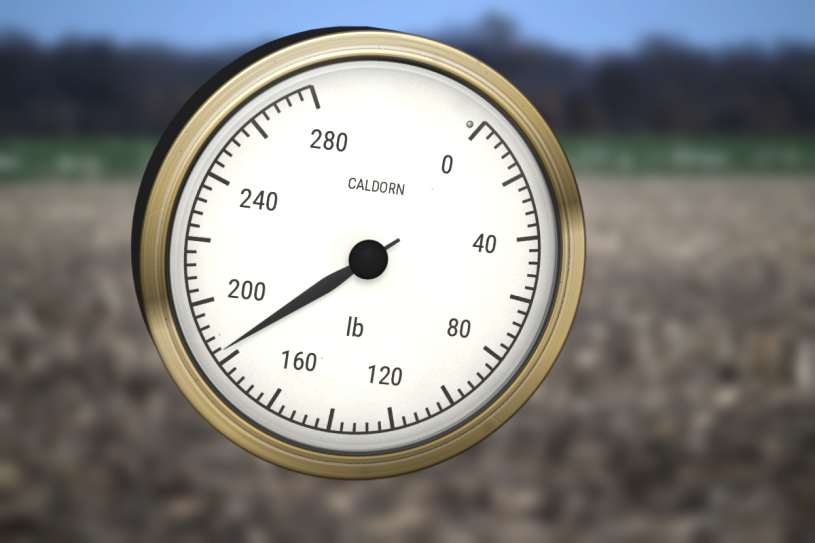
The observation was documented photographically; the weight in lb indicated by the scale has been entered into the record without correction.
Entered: 184 lb
